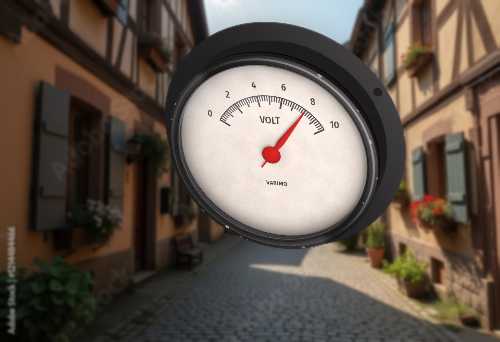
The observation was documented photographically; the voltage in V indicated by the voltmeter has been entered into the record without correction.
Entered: 8 V
